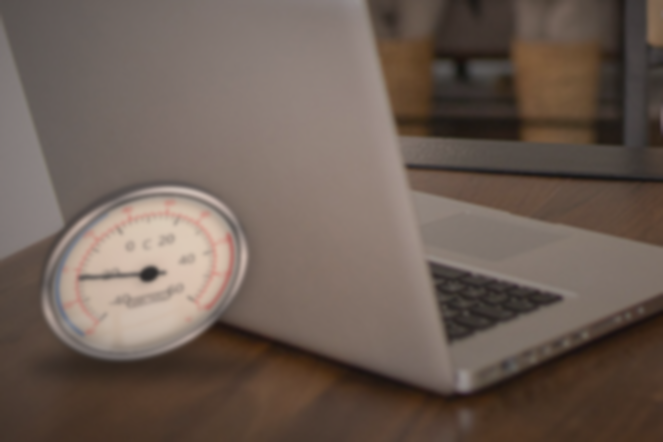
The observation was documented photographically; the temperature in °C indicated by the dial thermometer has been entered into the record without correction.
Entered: -20 °C
